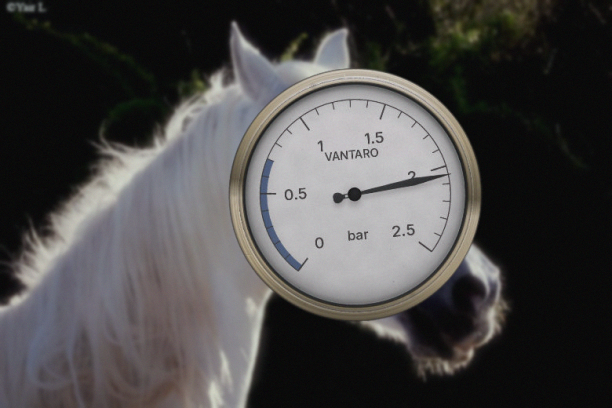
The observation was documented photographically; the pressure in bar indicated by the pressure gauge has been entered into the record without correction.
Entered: 2.05 bar
